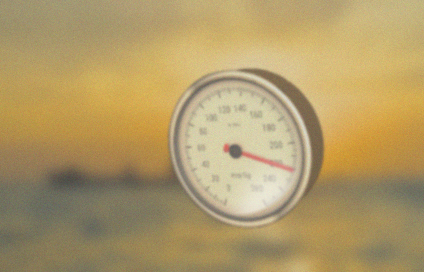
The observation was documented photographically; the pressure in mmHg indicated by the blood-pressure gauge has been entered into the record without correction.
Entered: 220 mmHg
